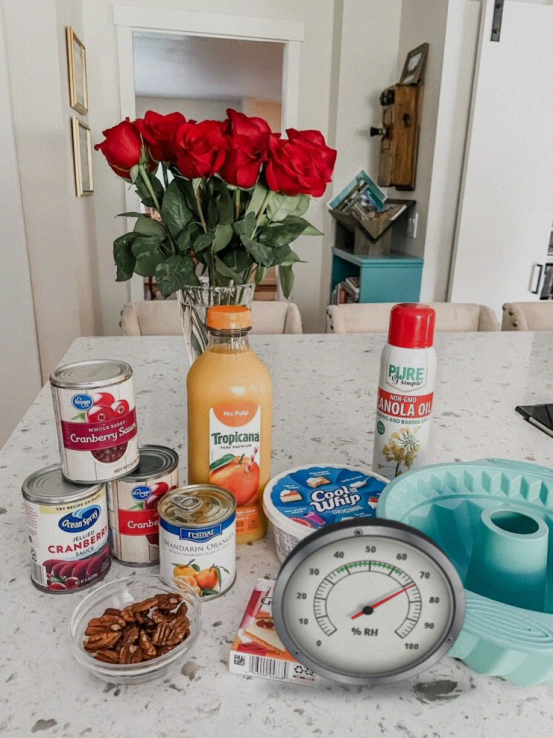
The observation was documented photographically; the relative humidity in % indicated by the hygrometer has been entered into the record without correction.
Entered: 70 %
